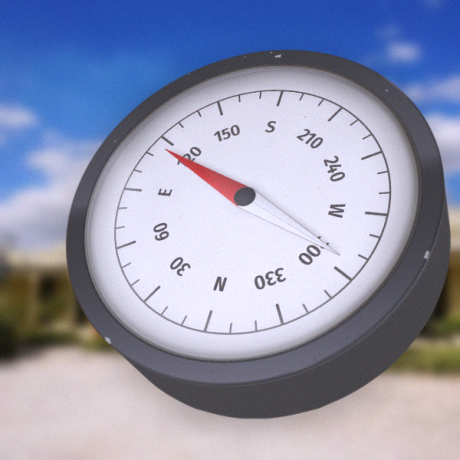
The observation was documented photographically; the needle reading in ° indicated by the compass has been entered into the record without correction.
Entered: 115 °
